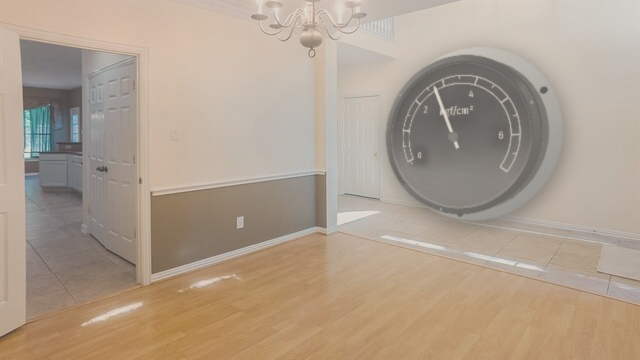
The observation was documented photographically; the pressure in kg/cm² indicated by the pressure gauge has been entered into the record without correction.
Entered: 2.75 kg/cm²
